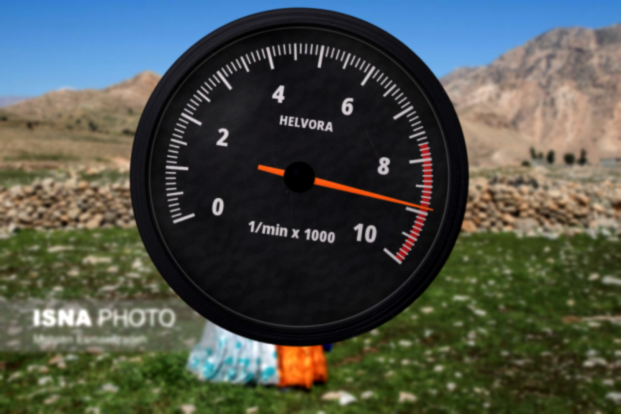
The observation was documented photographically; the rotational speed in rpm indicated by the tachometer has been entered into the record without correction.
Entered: 8900 rpm
